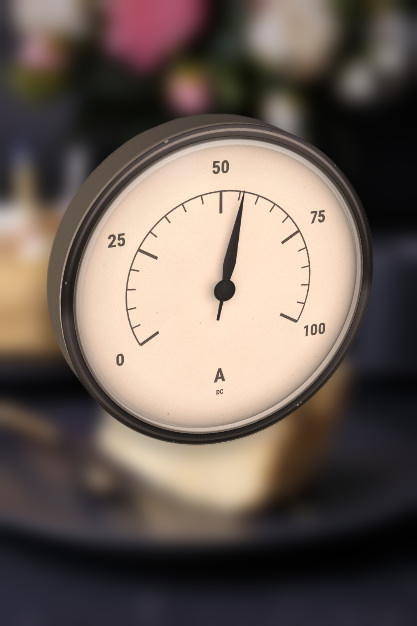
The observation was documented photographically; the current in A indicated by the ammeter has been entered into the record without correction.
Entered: 55 A
